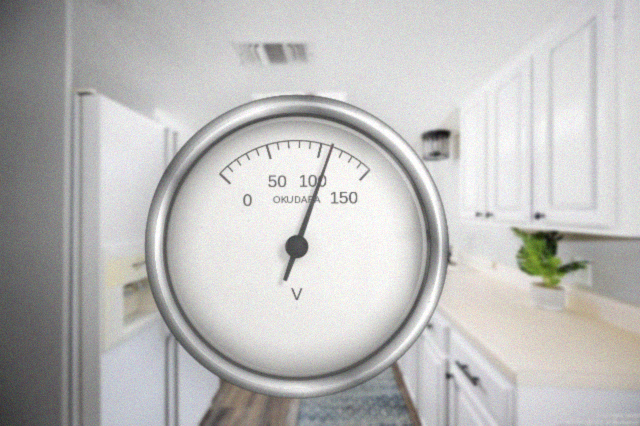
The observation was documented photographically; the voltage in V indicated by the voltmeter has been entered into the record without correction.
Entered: 110 V
